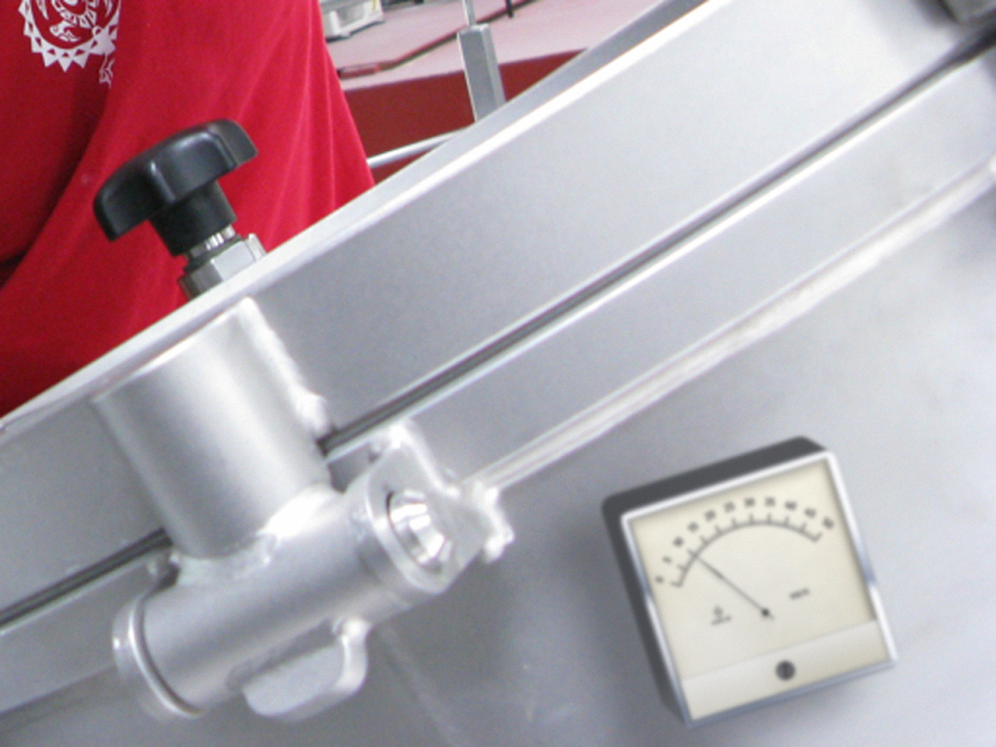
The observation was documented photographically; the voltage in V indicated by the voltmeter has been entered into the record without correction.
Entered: 10 V
